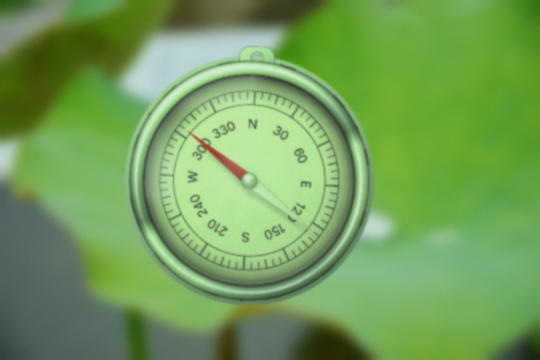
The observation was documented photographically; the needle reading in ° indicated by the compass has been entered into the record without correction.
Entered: 305 °
